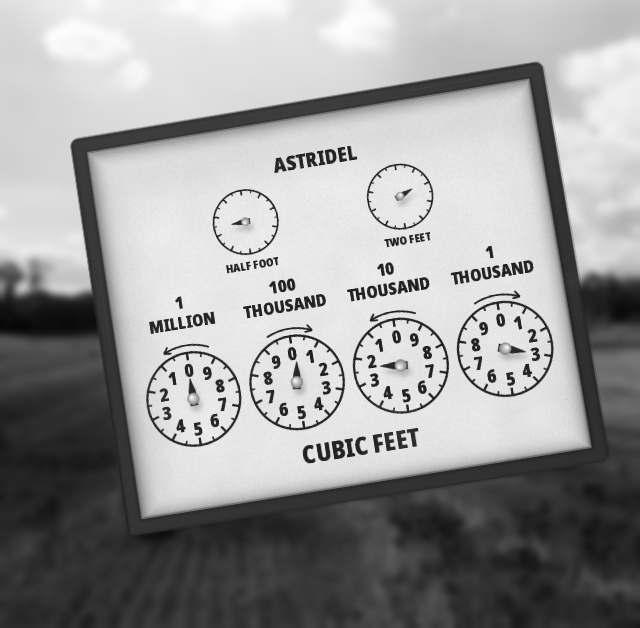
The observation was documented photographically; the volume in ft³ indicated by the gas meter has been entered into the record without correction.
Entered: 2300 ft³
